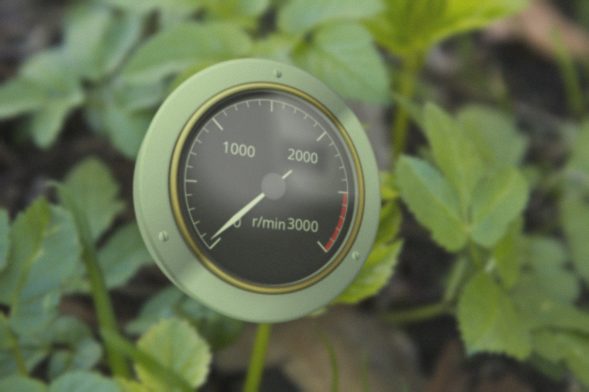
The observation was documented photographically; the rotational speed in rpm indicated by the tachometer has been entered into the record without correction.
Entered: 50 rpm
